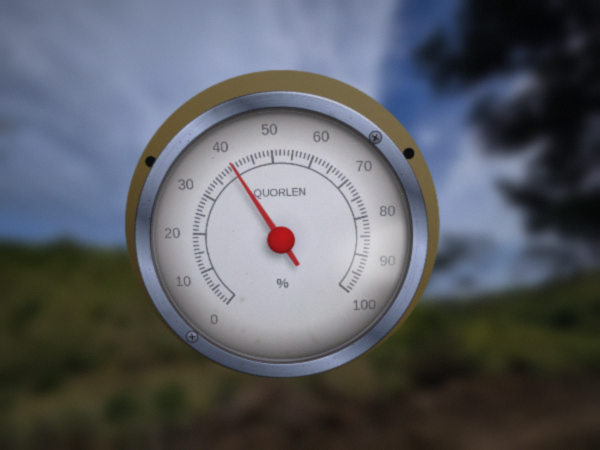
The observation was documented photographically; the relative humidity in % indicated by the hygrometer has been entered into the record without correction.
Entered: 40 %
